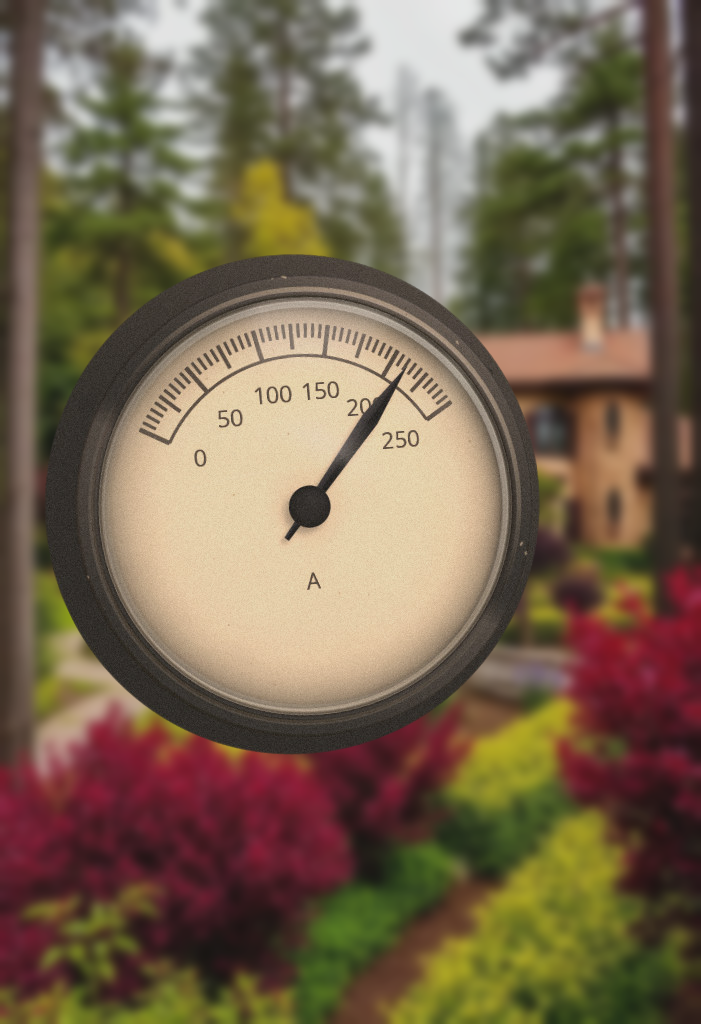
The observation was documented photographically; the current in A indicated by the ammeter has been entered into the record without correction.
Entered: 210 A
